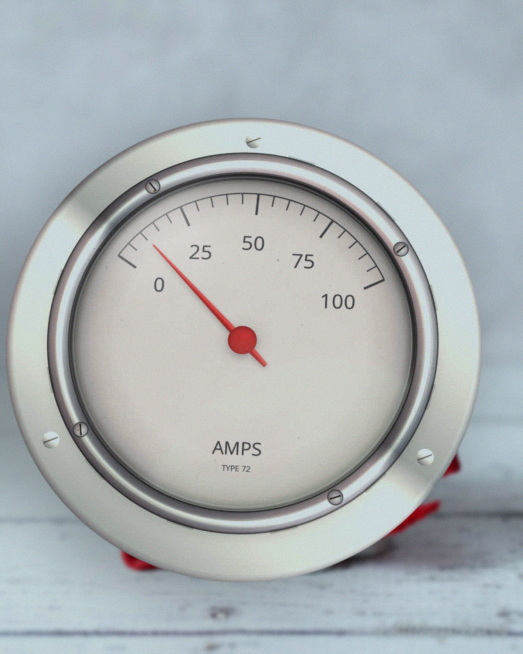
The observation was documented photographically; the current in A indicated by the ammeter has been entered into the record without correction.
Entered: 10 A
